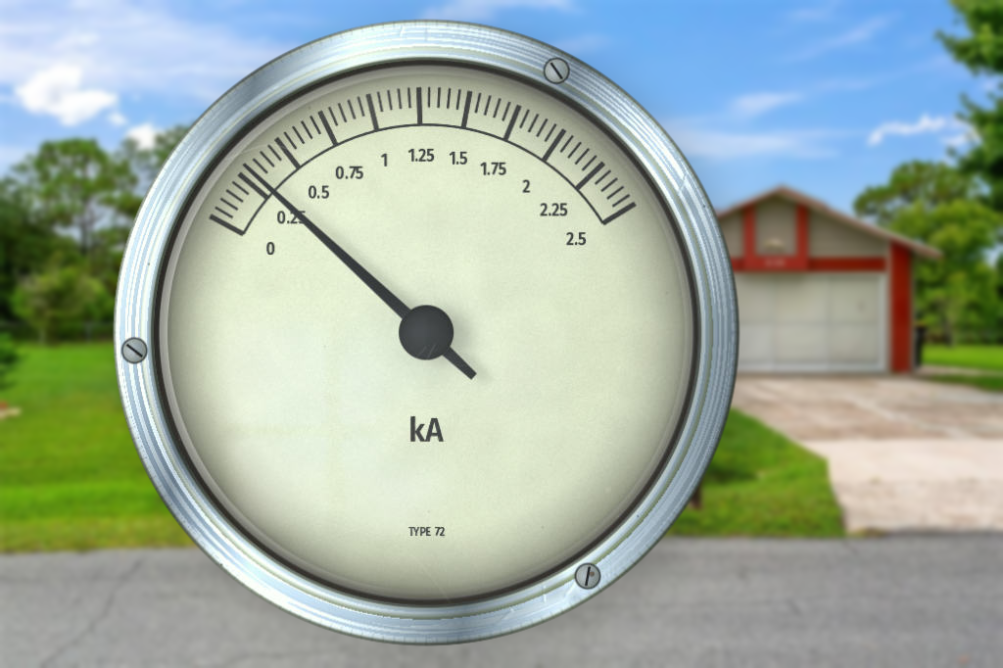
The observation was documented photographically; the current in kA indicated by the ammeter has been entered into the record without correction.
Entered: 0.3 kA
